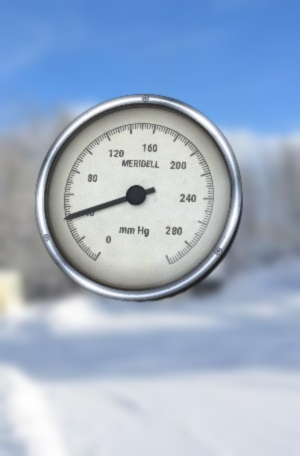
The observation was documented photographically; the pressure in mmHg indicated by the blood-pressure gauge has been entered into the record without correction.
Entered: 40 mmHg
